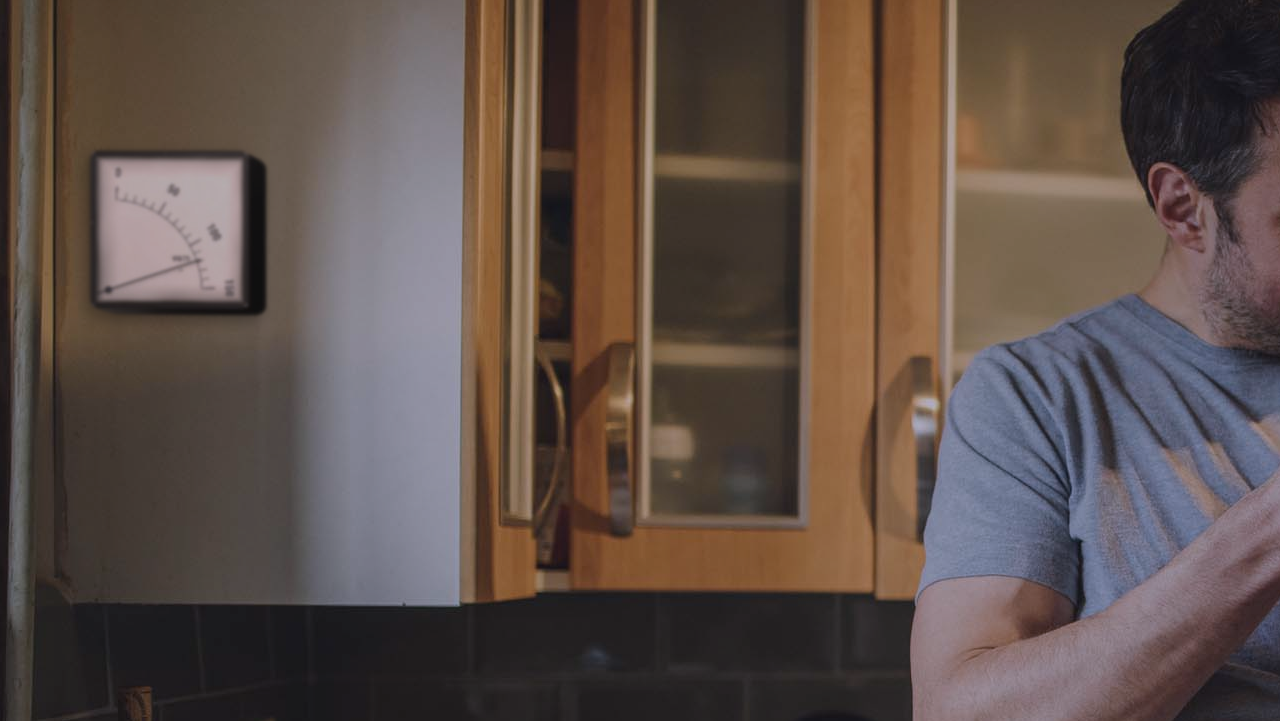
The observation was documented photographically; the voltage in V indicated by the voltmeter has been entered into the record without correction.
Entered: 120 V
